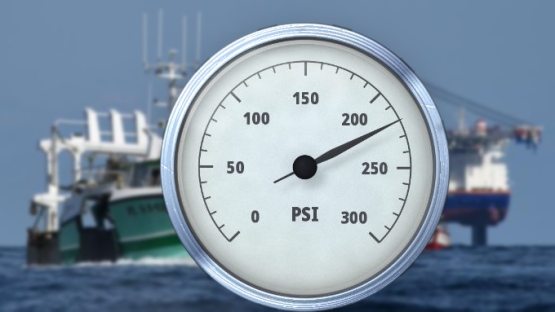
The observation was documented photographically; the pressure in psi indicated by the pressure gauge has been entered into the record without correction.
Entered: 220 psi
